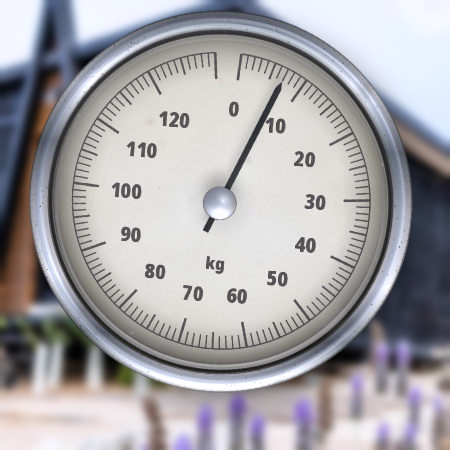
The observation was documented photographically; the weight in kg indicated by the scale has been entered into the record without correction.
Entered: 7 kg
